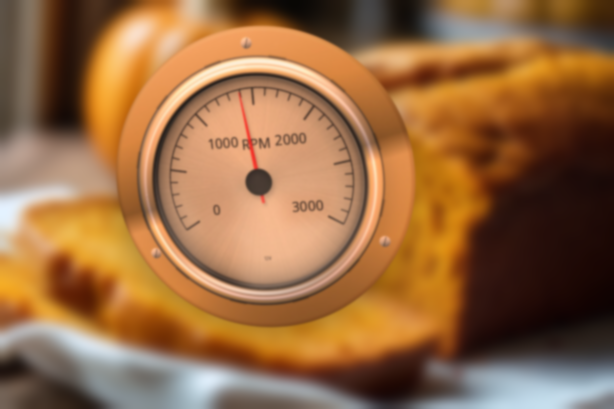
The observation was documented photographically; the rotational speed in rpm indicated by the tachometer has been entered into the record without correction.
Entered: 1400 rpm
